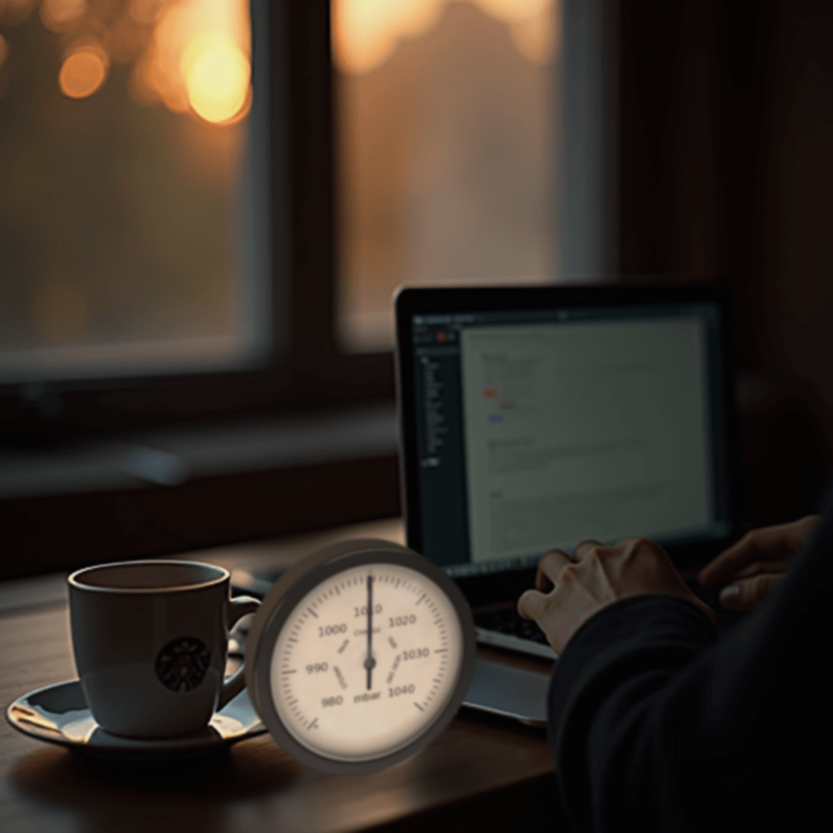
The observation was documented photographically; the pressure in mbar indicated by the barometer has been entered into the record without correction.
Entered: 1010 mbar
